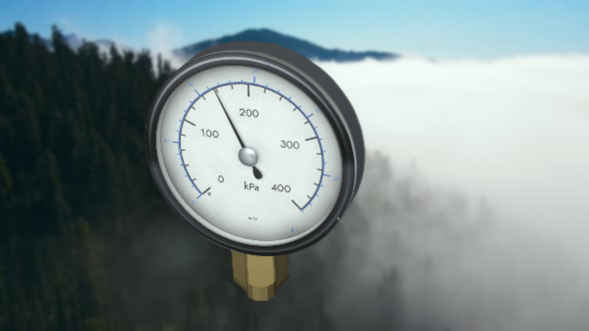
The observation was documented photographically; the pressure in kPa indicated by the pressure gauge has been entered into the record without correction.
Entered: 160 kPa
